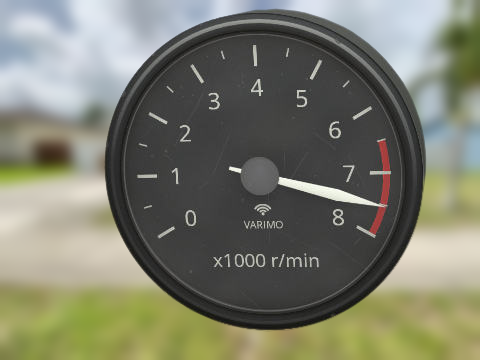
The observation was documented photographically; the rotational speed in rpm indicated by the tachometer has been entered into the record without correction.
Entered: 7500 rpm
